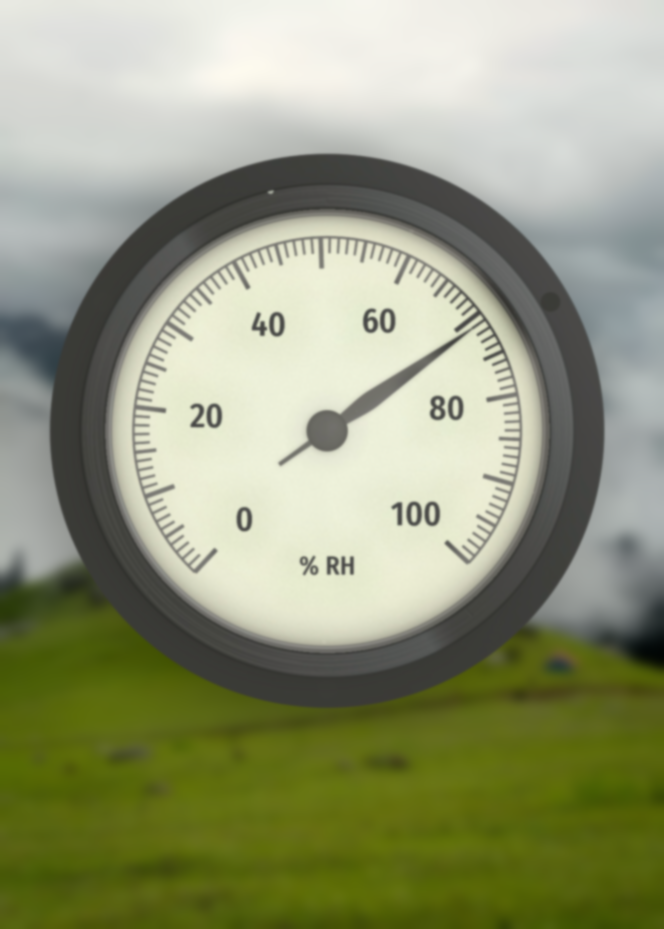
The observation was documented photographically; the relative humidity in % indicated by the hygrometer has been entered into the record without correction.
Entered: 71 %
